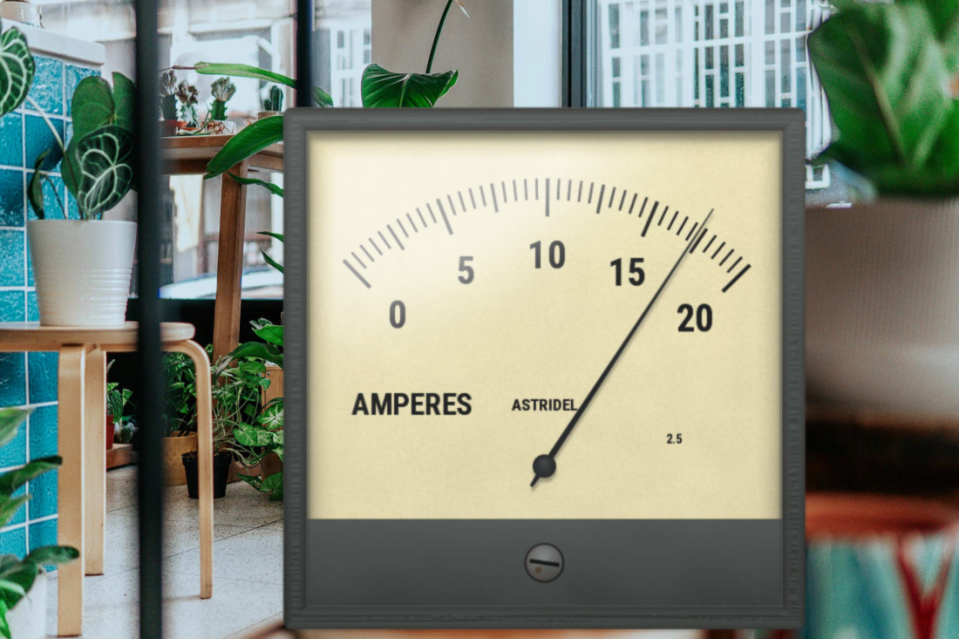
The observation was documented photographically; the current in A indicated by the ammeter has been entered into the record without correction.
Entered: 17.25 A
